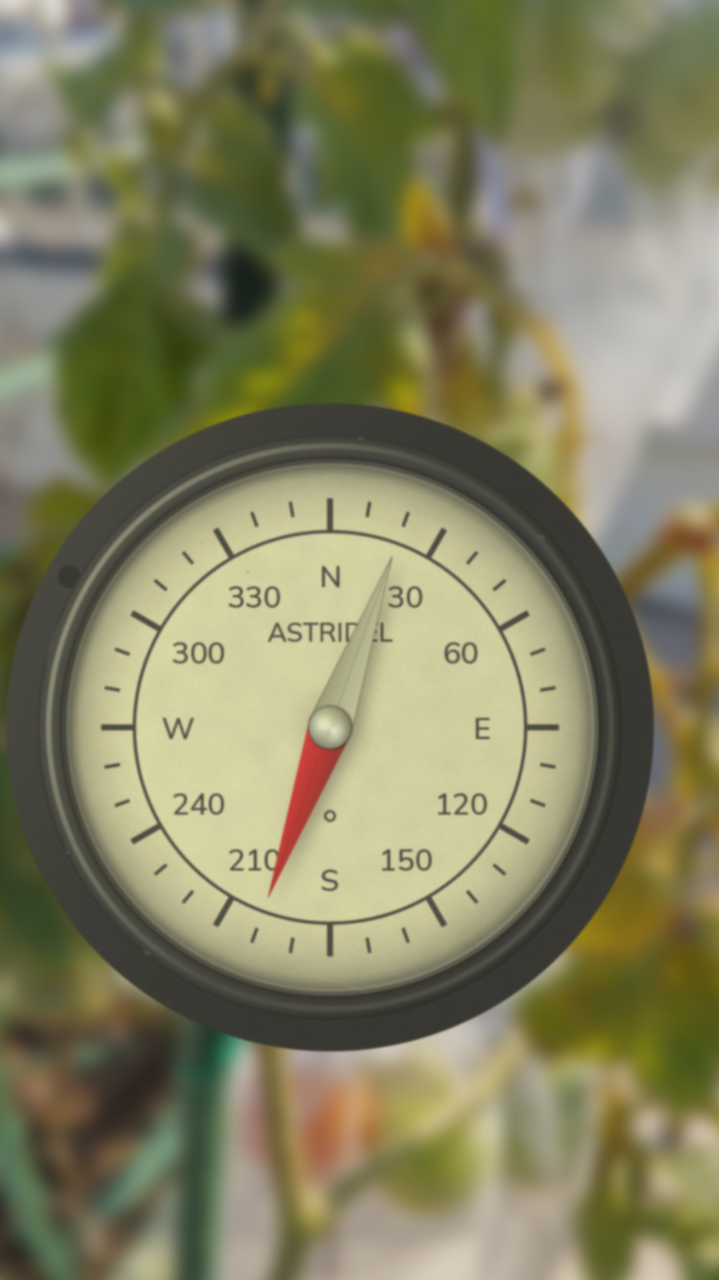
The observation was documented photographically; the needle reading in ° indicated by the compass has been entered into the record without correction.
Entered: 200 °
